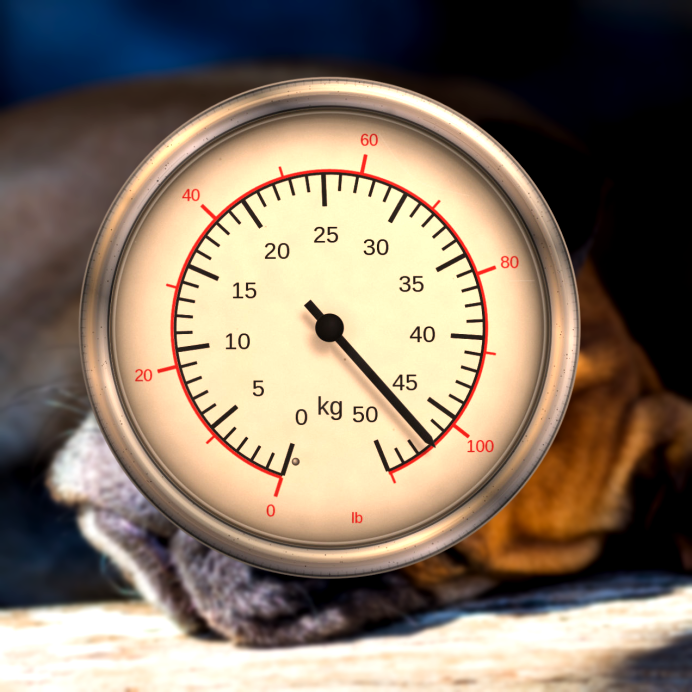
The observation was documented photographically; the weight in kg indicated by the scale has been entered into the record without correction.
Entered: 47 kg
